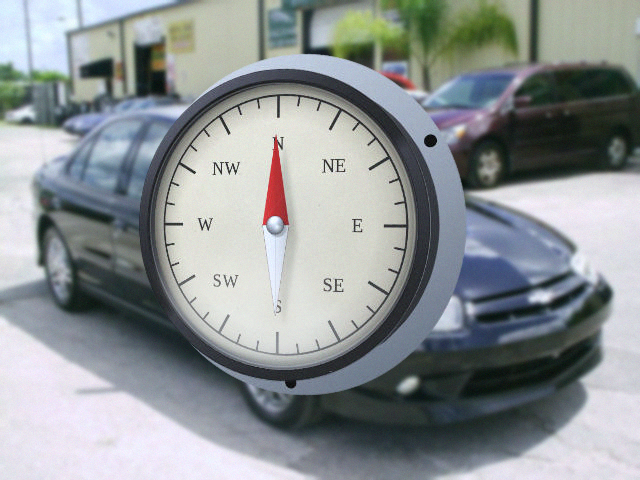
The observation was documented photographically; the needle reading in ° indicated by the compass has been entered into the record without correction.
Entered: 0 °
